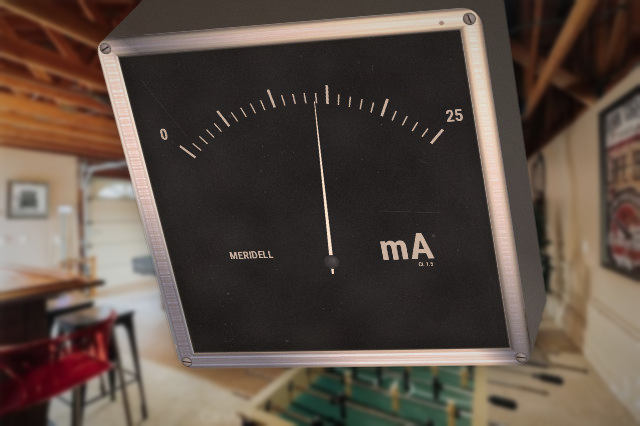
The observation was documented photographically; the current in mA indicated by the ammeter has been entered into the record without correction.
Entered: 14 mA
